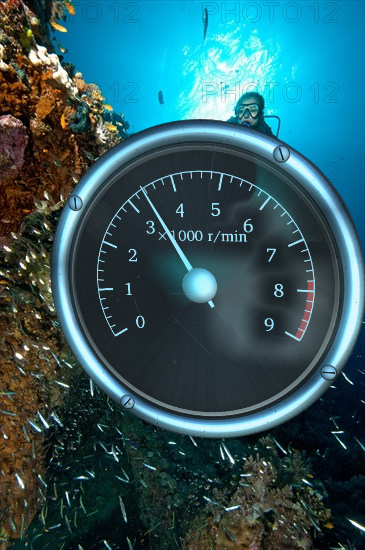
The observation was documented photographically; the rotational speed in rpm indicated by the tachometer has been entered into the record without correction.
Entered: 3400 rpm
